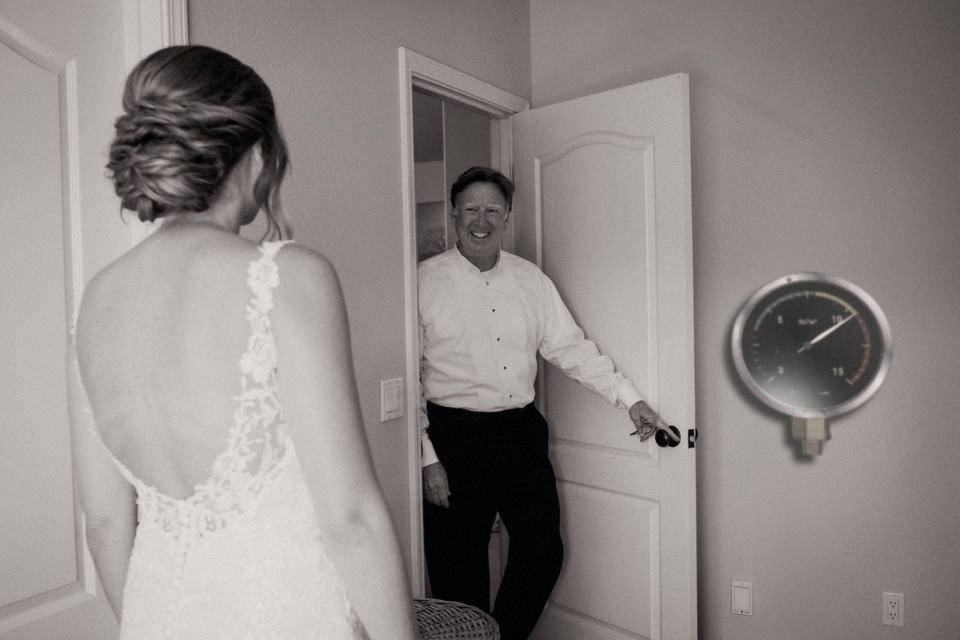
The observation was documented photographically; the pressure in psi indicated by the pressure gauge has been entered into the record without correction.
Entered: 10.5 psi
